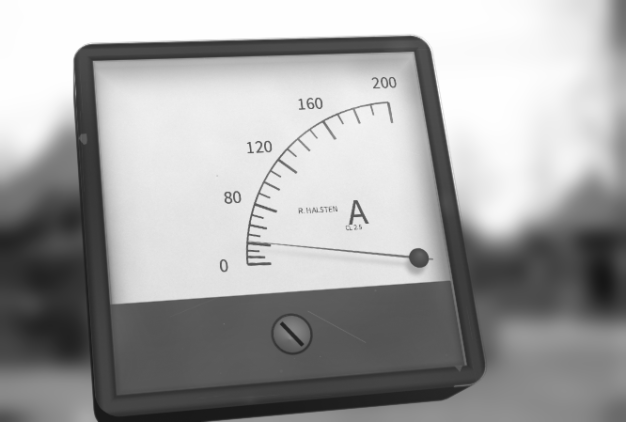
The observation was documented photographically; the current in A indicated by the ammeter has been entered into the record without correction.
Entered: 40 A
